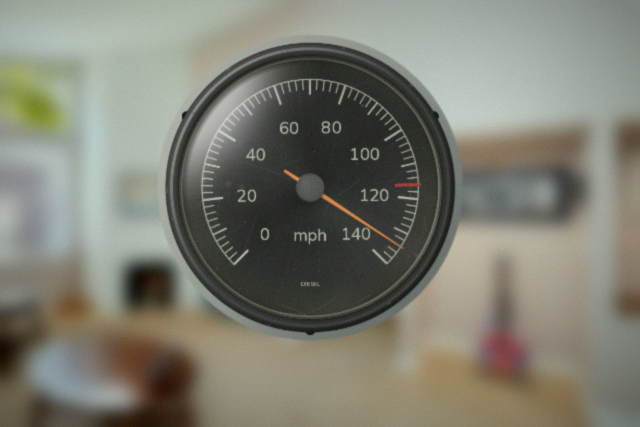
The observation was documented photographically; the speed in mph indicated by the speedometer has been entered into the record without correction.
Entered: 134 mph
